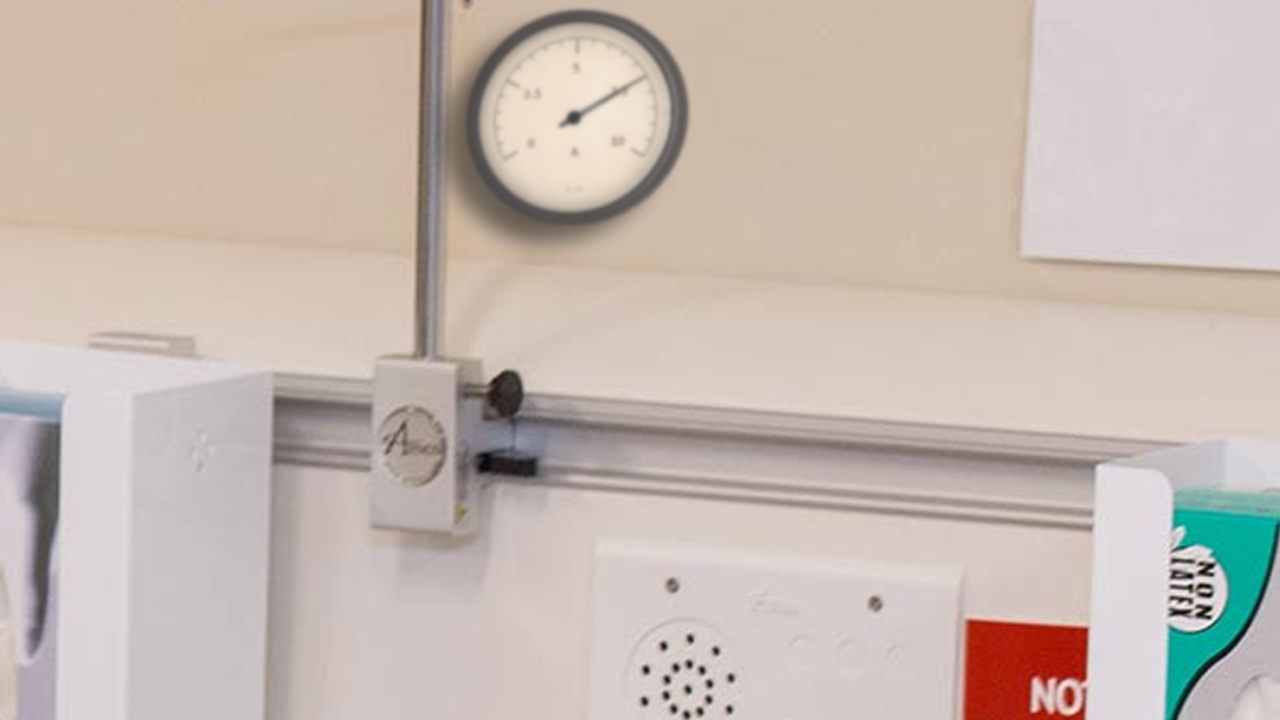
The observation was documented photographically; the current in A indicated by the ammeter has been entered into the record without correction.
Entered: 7.5 A
